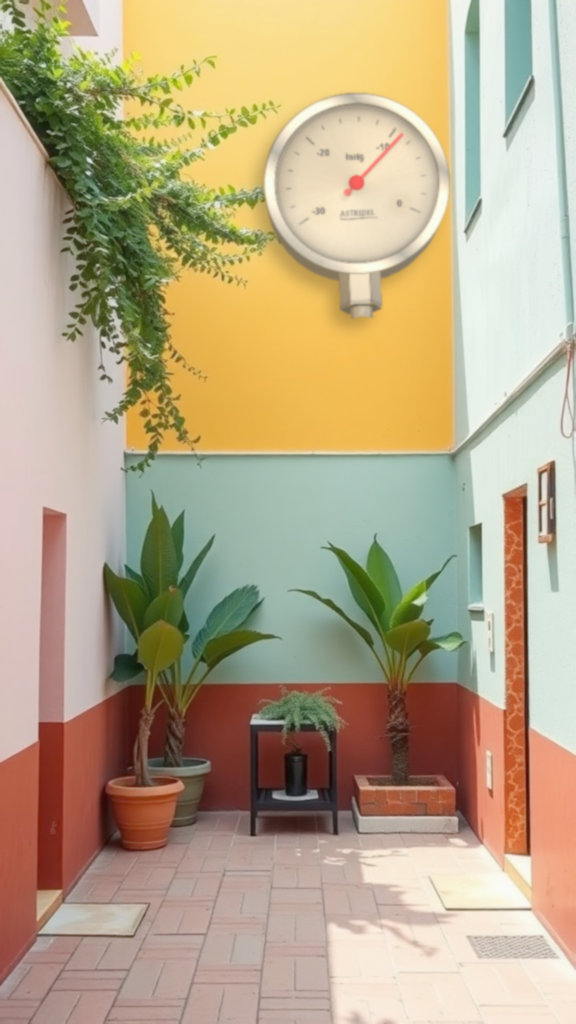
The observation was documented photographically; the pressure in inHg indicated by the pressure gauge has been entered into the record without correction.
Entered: -9 inHg
